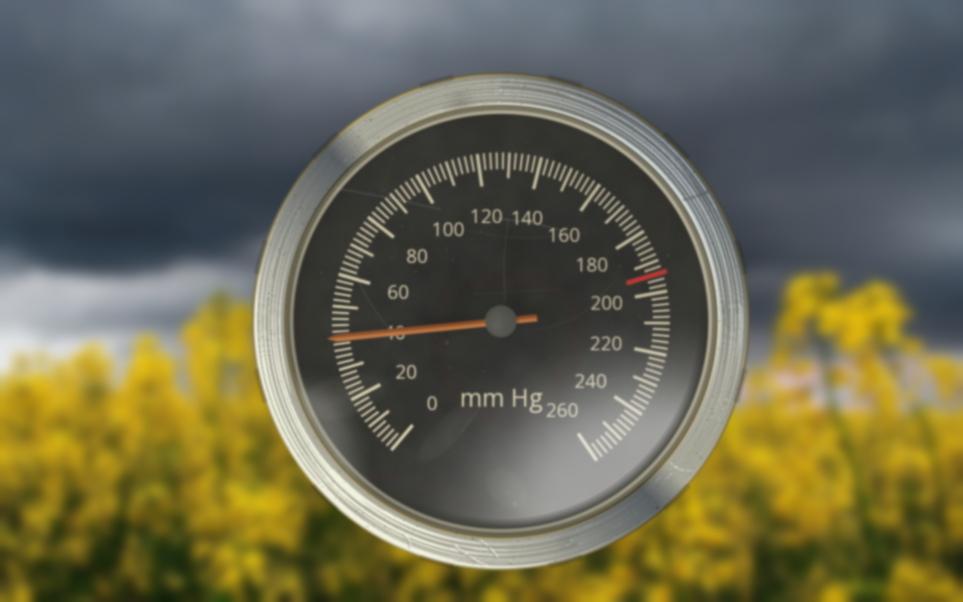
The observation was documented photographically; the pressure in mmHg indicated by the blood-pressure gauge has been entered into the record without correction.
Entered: 40 mmHg
